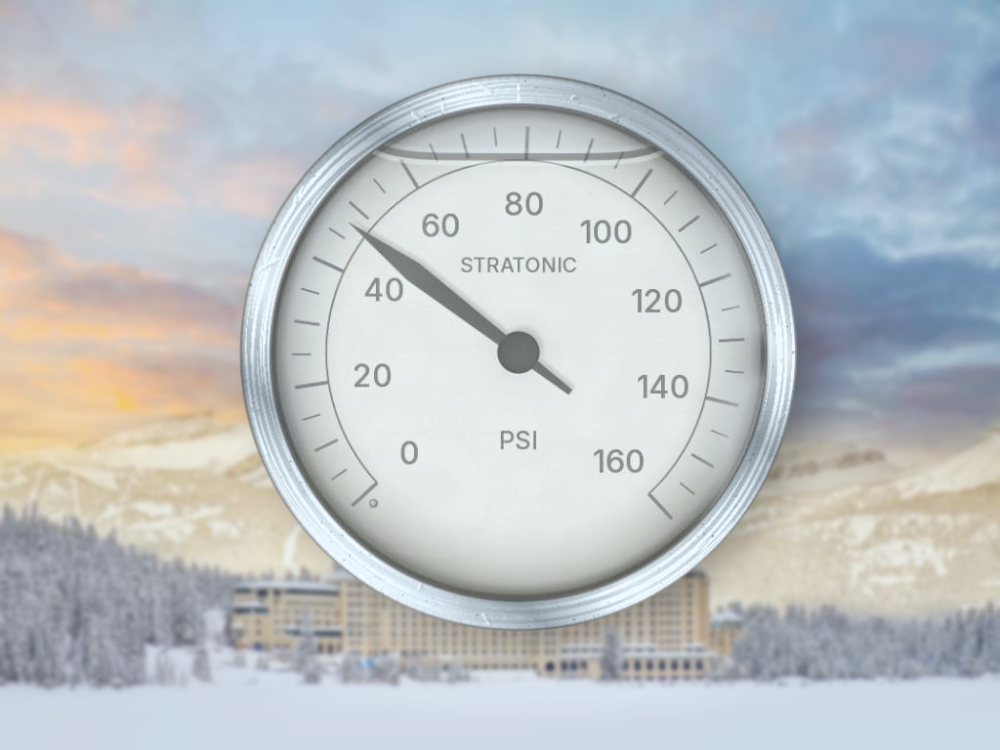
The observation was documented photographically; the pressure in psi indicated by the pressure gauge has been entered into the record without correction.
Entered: 47.5 psi
